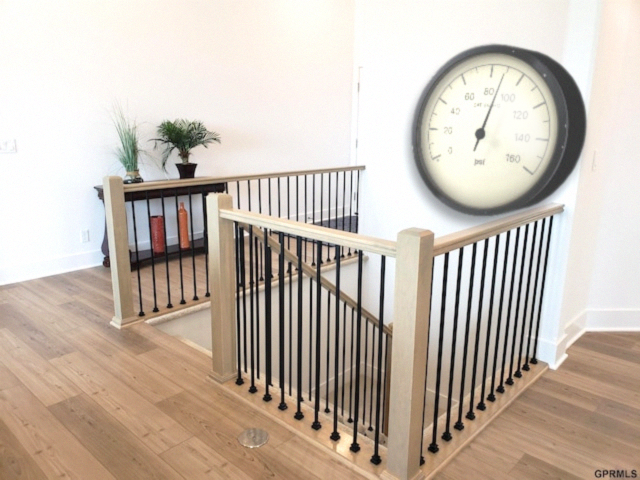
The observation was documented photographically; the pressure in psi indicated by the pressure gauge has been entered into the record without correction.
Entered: 90 psi
